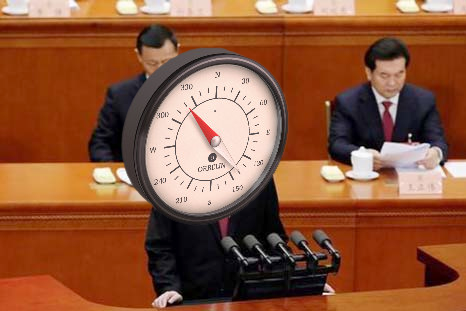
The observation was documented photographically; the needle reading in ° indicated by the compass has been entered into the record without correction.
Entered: 320 °
